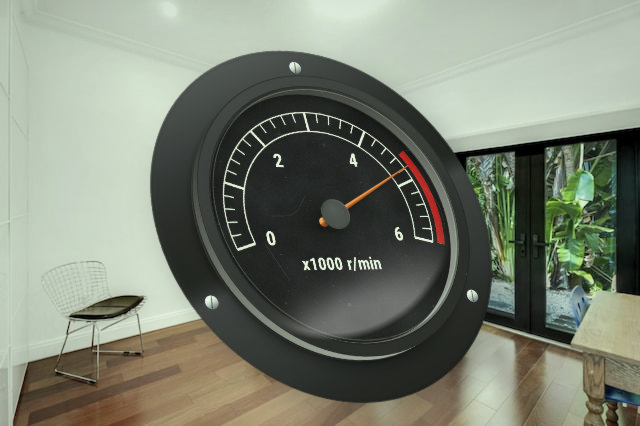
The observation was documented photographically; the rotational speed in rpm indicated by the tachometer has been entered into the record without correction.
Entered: 4800 rpm
